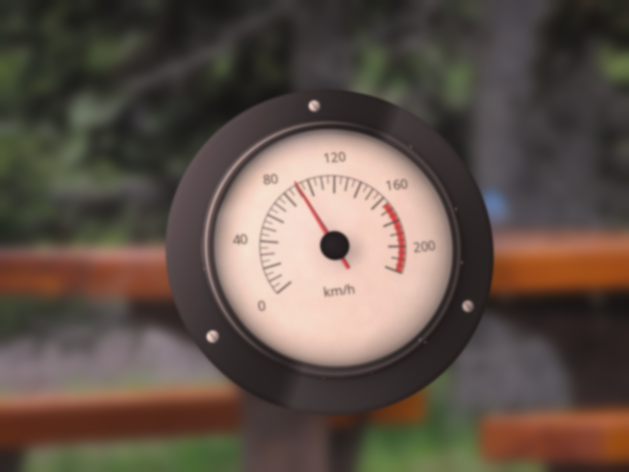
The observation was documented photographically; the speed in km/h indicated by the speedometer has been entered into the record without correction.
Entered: 90 km/h
